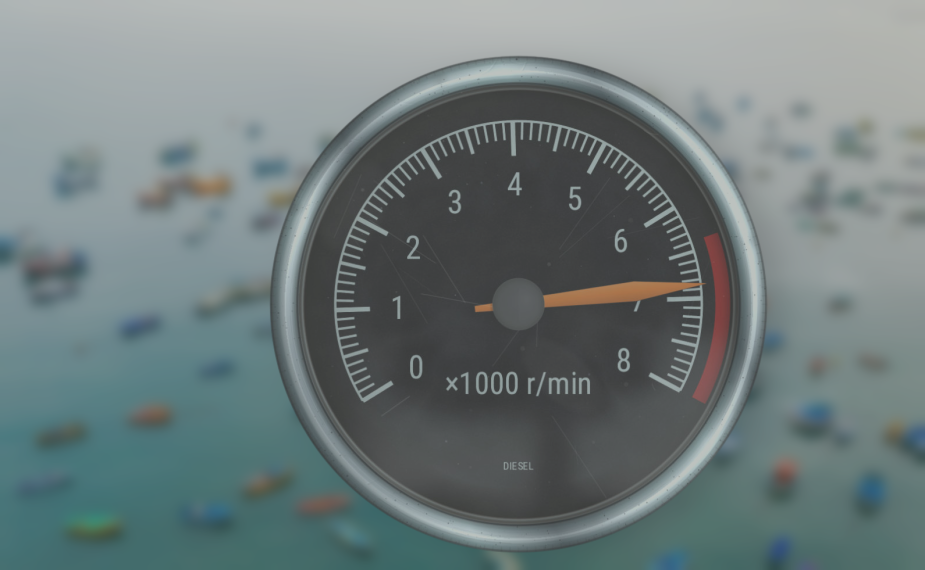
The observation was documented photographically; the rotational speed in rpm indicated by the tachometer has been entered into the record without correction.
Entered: 6850 rpm
